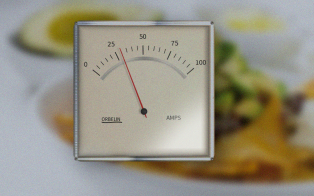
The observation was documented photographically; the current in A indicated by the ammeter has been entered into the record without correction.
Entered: 30 A
